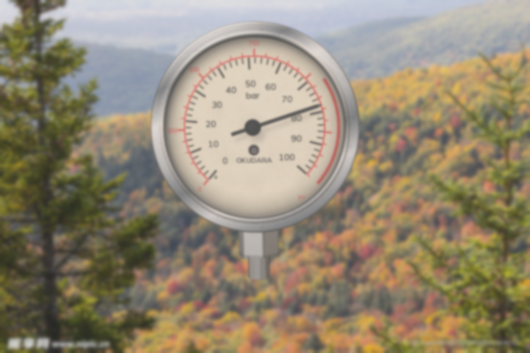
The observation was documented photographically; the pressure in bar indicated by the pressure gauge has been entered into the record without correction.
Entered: 78 bar
